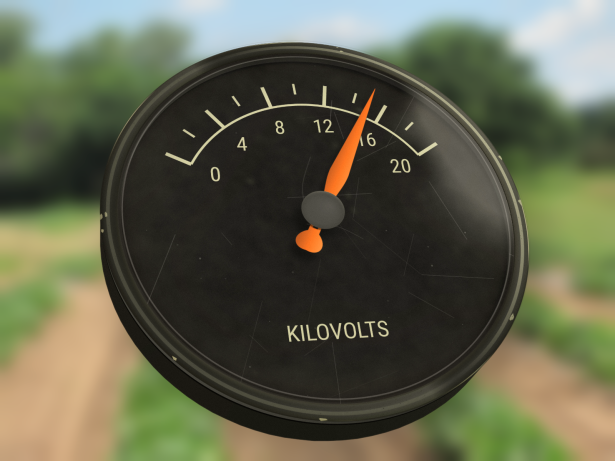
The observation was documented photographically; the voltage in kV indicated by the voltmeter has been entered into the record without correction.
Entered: 15 kV
